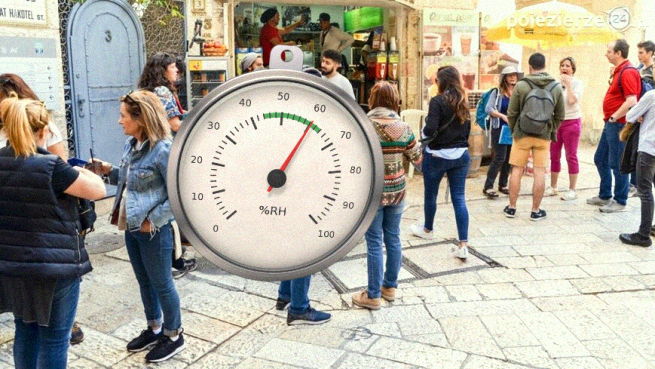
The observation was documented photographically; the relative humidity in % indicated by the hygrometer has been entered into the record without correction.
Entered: 60 %
